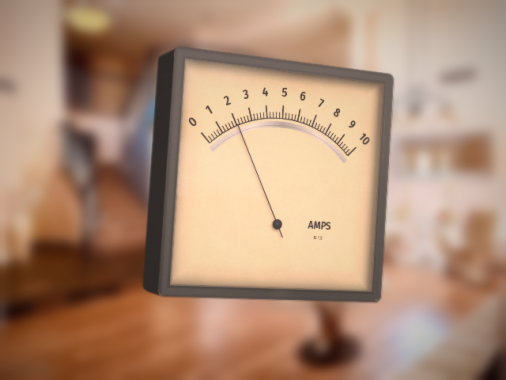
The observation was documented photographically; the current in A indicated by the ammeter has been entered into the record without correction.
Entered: 2 A
